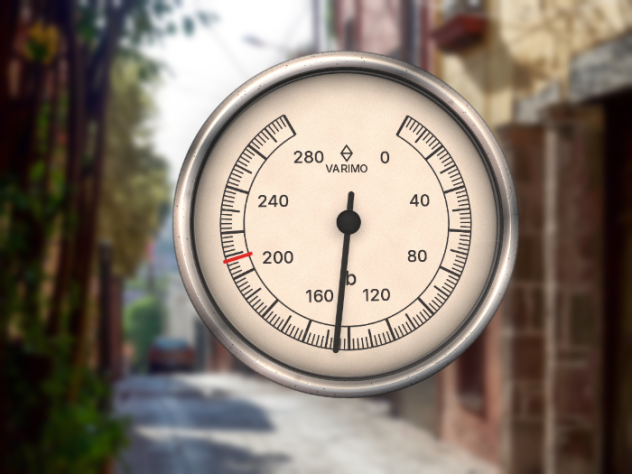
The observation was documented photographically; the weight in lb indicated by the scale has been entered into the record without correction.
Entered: 146 lb
